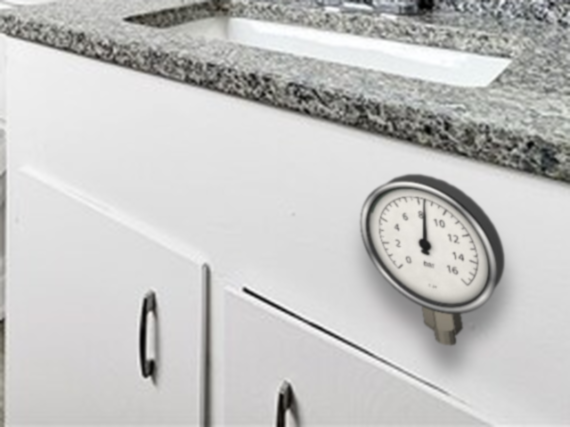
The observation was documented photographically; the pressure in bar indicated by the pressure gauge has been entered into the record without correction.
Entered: 8.5 bar
